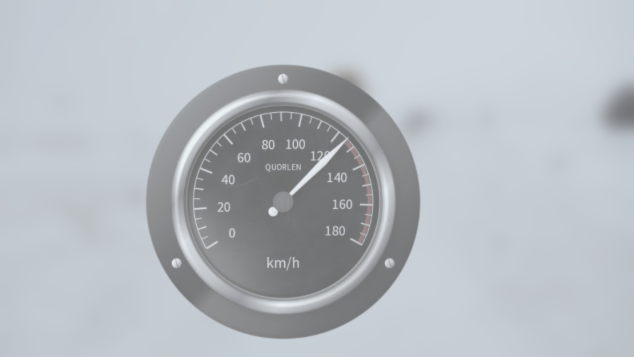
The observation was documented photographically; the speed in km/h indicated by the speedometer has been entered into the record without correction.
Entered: 125 km/h
